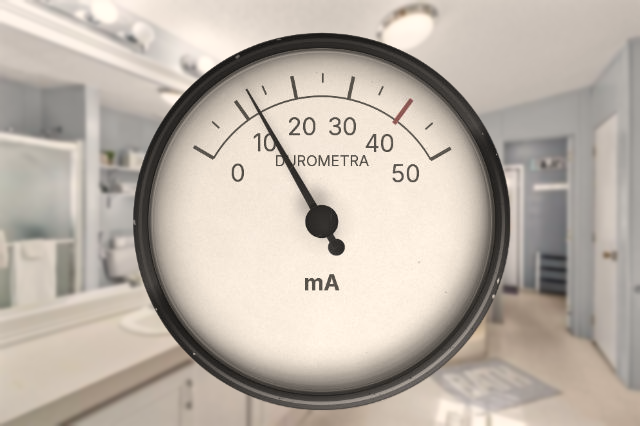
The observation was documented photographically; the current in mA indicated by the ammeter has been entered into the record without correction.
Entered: 12.5 mA
